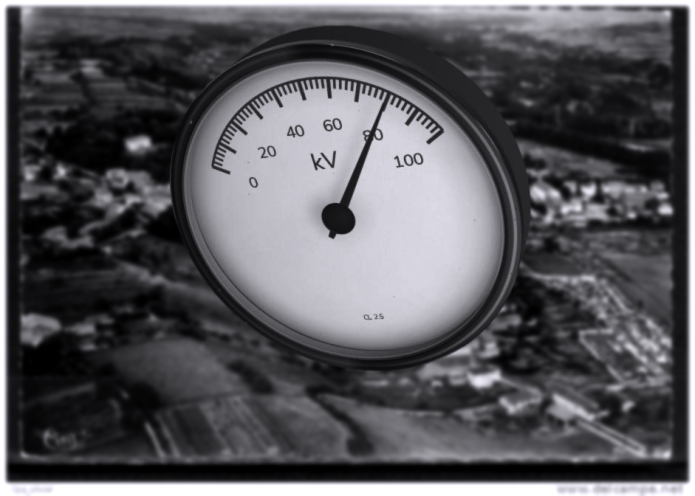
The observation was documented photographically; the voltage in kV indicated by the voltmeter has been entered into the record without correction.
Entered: 80 kV
